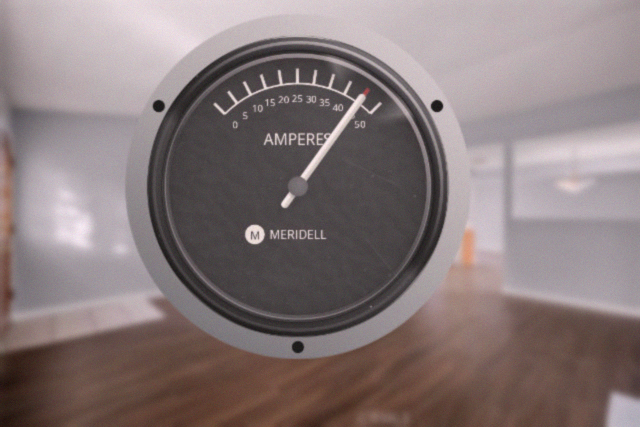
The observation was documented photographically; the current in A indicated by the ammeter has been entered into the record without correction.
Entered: 45 A
